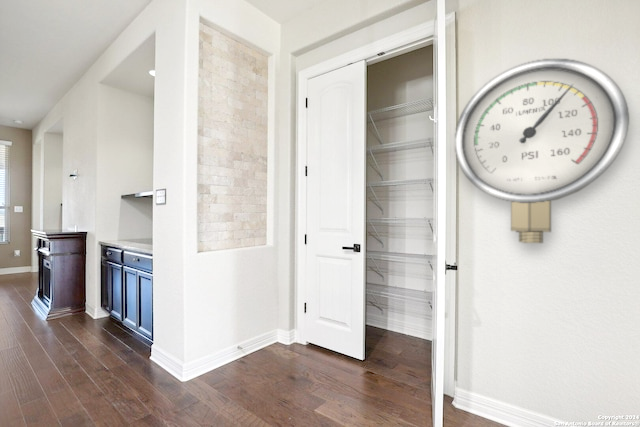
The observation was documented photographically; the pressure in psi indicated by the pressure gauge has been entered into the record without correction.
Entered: 105 psi
